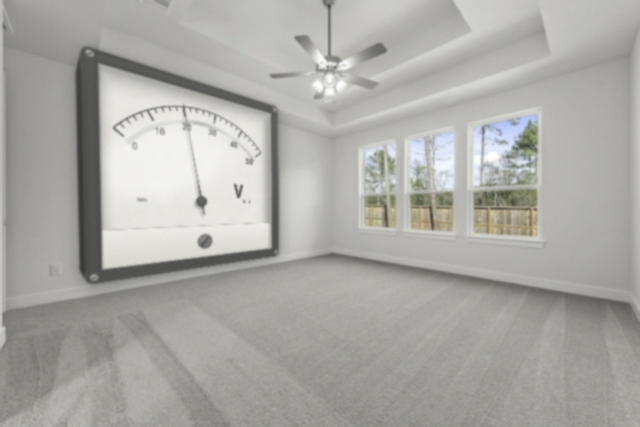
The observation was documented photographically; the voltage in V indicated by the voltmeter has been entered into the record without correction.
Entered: 20 V
